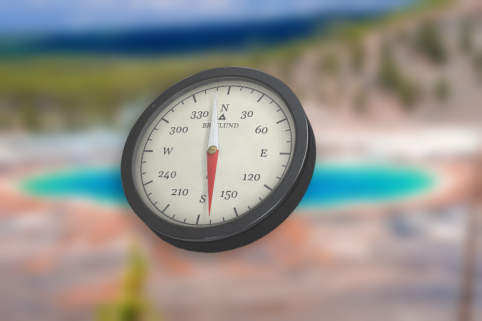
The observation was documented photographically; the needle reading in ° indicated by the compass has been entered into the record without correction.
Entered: 170 °
